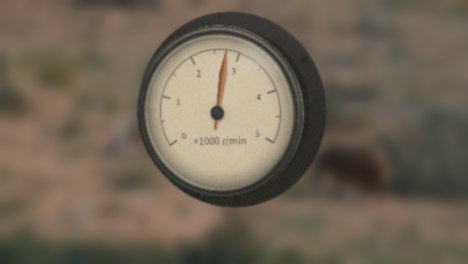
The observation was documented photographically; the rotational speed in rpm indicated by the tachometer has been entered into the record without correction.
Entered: 2750 rpm
